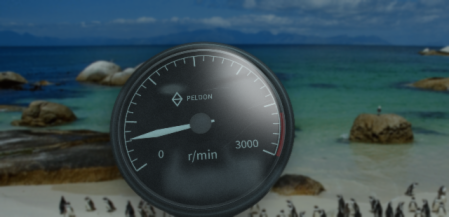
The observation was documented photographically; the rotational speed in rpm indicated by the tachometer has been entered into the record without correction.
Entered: 300 rpm
